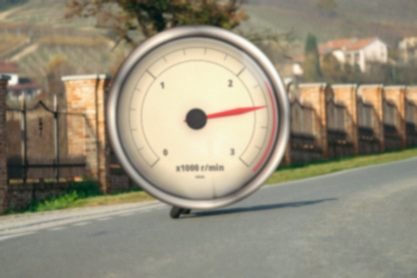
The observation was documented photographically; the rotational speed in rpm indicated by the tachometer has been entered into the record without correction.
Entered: 2400 rpm
